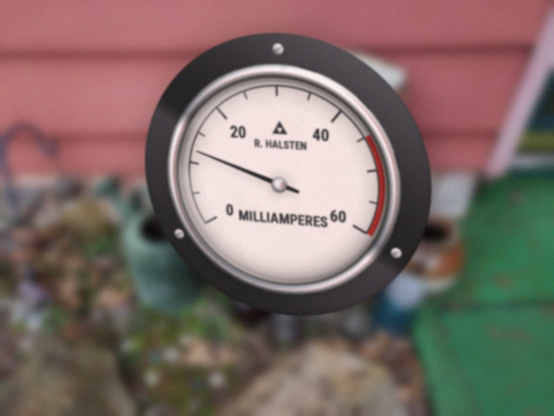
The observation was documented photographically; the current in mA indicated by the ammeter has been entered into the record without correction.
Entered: 12.5 mA
